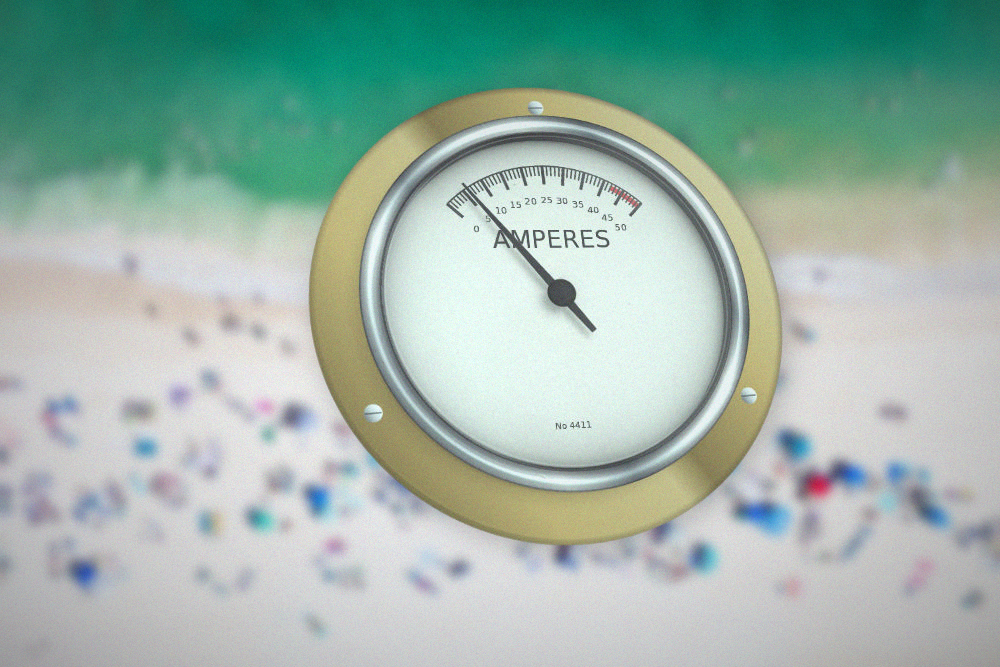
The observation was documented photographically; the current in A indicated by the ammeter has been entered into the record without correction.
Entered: 5 A
